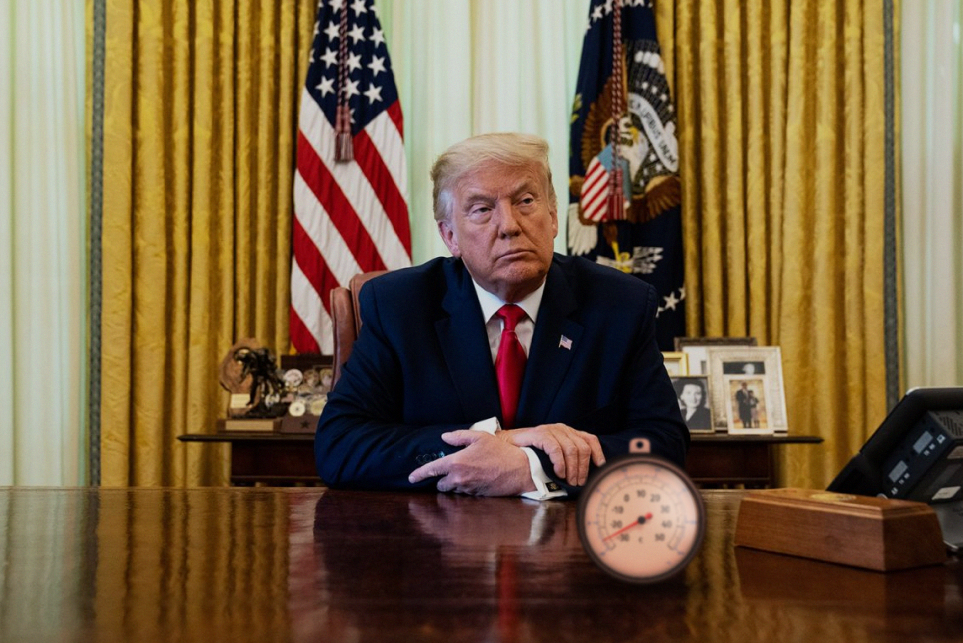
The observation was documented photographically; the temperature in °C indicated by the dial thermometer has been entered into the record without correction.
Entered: -25 °C
